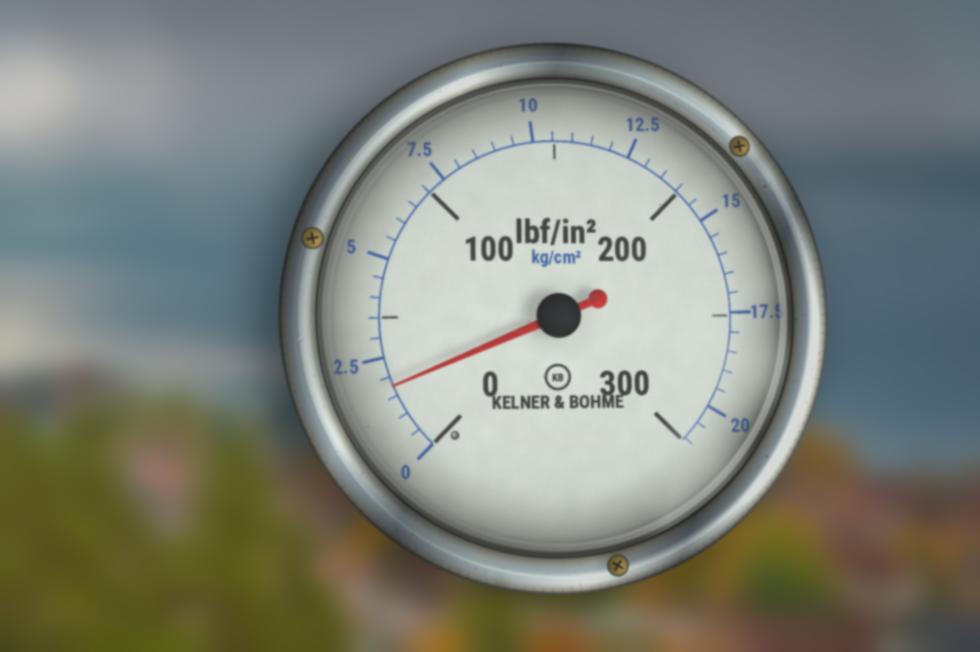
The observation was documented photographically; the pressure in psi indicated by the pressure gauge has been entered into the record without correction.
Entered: 25 psi
